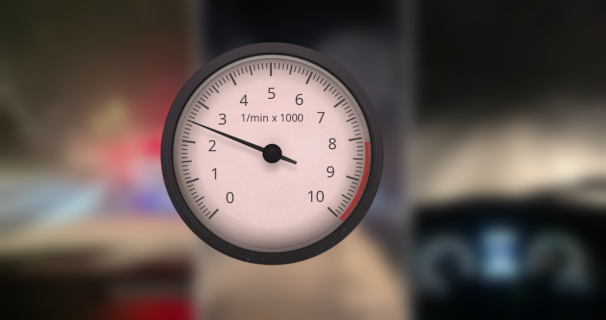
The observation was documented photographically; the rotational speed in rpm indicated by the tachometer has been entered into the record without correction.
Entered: 2500 rpm
